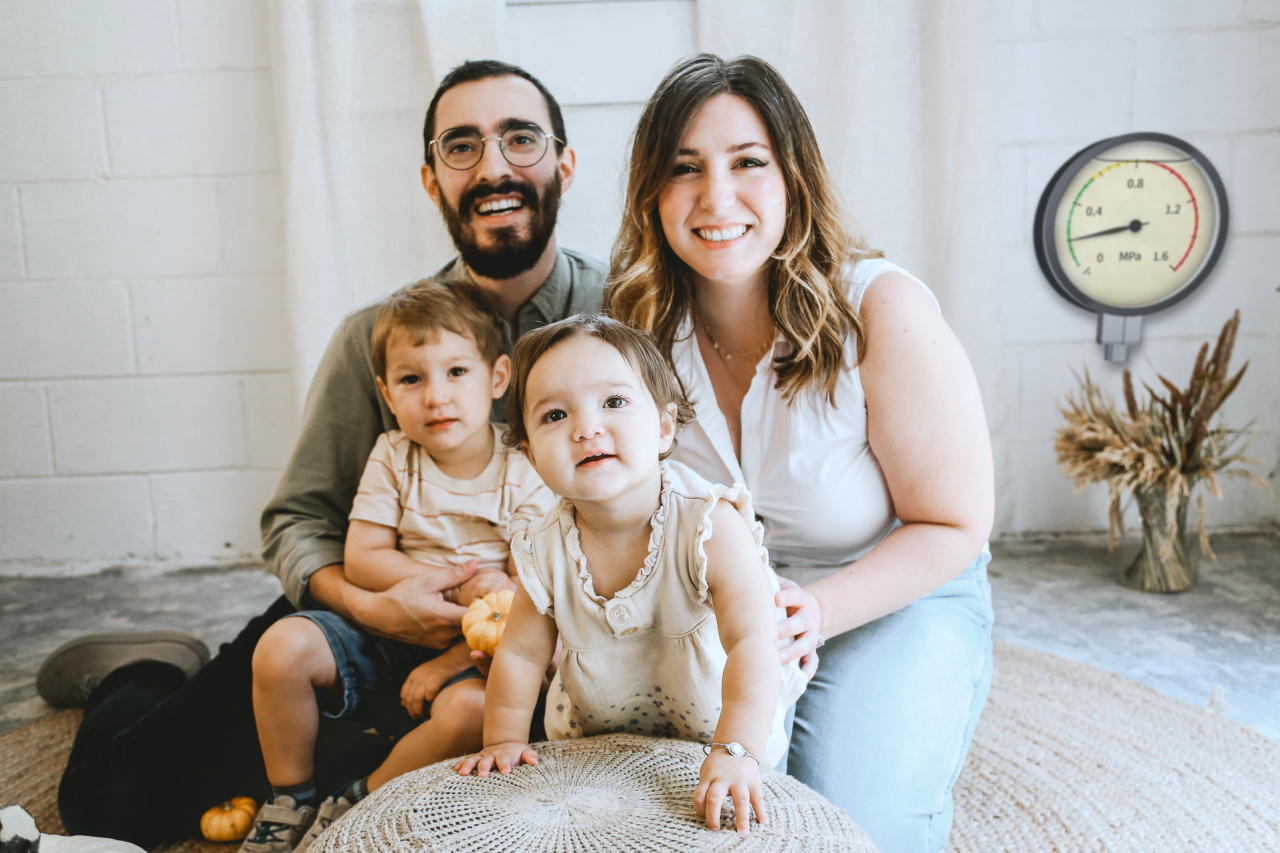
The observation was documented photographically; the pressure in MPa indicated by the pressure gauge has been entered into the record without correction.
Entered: 0.2 MPa
